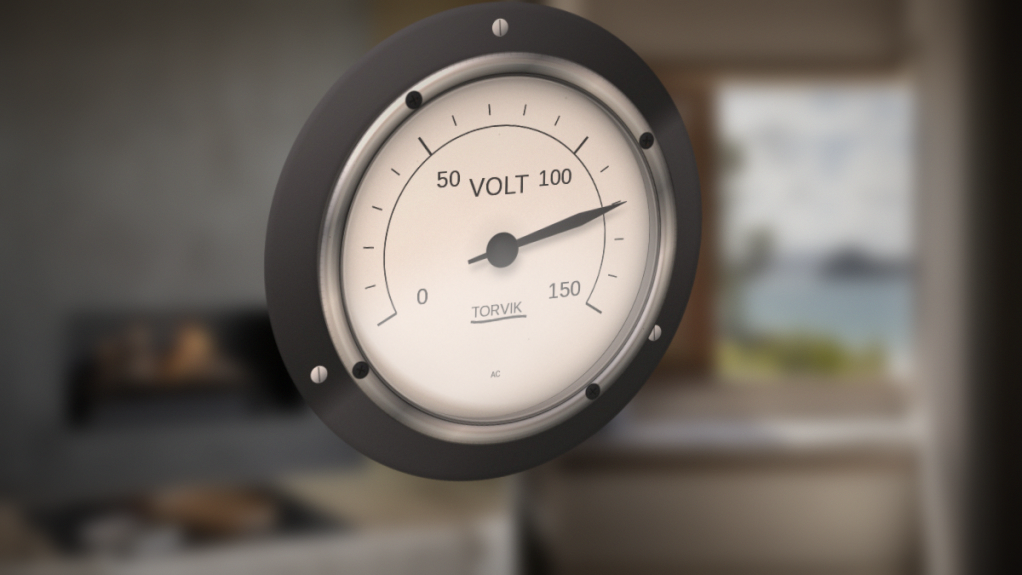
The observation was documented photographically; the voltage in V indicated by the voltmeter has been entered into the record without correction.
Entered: 120 V
